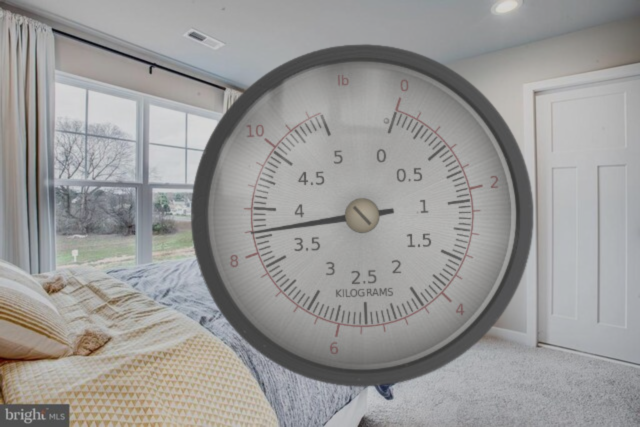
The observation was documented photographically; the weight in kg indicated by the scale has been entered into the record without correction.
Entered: 3.8 kg
